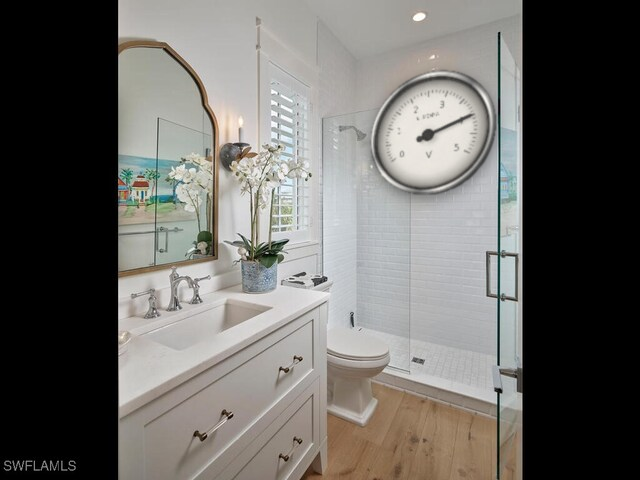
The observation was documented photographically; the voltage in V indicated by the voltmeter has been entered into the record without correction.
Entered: 4 V
